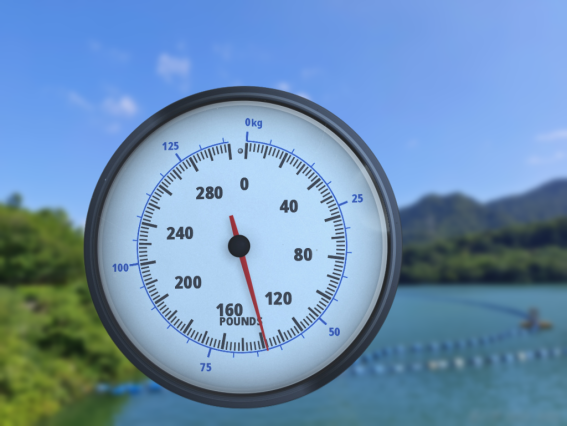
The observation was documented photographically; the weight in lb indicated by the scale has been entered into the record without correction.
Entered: 138 lb
